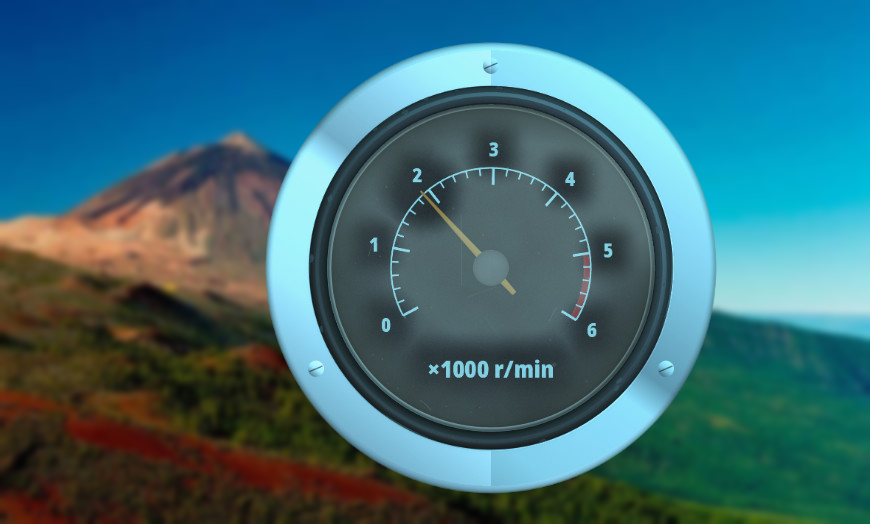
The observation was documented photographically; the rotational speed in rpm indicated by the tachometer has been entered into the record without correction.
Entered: 1900 rpm
